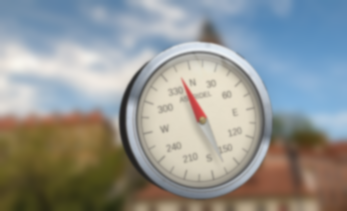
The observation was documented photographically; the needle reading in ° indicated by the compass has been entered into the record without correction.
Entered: 345 °
